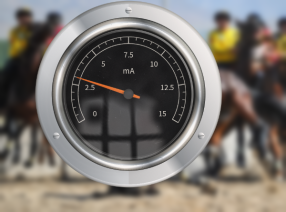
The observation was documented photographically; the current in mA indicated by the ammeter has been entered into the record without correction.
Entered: 3 mA
